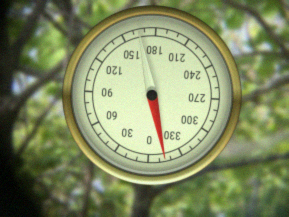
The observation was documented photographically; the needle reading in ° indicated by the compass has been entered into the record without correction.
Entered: 345 °
